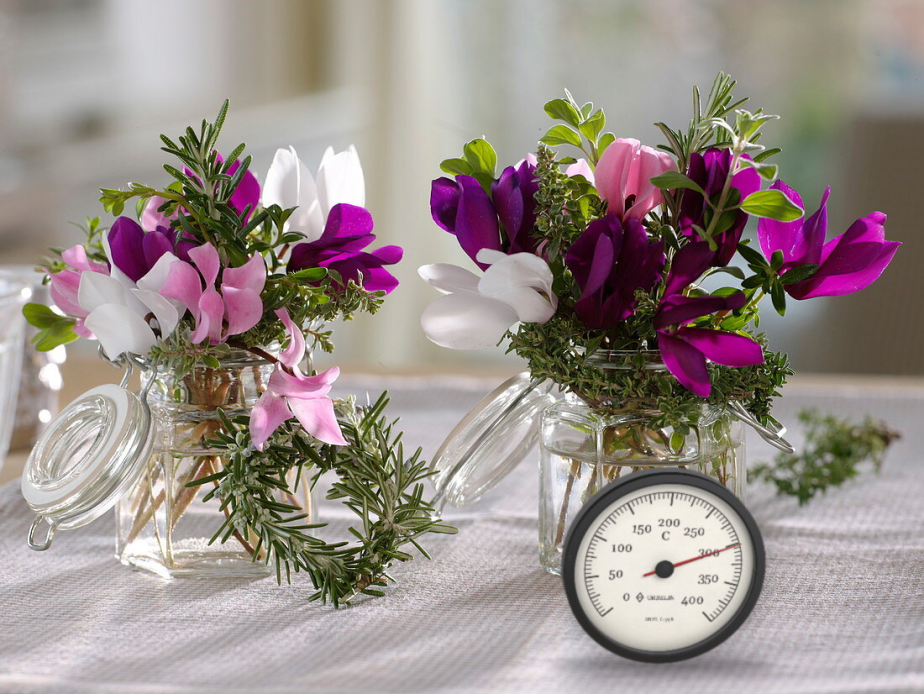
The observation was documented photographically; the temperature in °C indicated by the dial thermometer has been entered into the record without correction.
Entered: 300 °C
